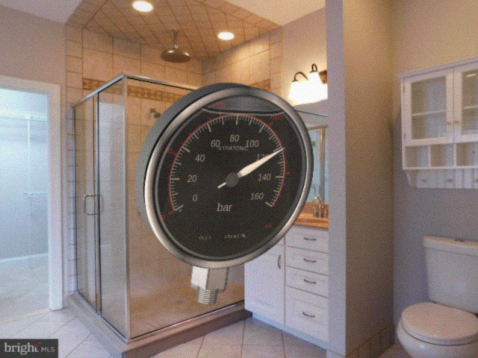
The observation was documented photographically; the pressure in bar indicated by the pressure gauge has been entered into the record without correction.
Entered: 120 bar
